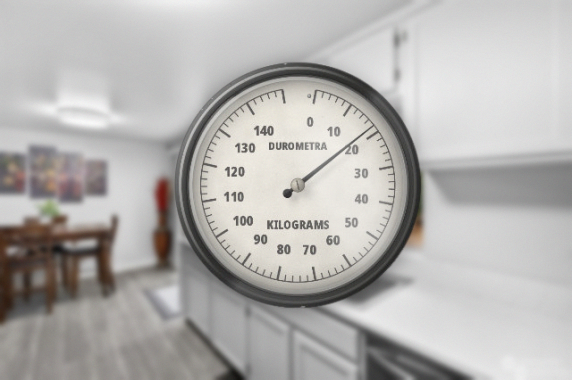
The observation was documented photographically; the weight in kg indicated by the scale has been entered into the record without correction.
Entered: 18 kg
